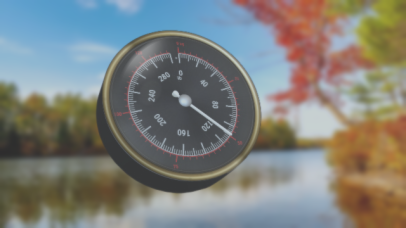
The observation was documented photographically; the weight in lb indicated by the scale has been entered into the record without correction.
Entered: 110 lb
